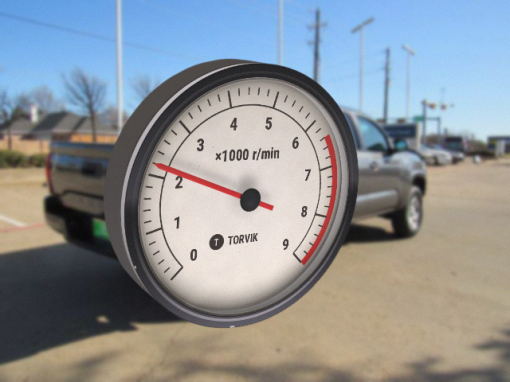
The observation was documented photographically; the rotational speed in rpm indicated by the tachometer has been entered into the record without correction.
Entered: 2200 rpm
